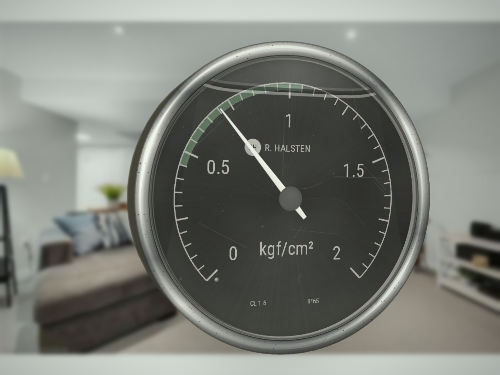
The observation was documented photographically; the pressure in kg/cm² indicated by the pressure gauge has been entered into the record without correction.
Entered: 0.7 kg/cm²
